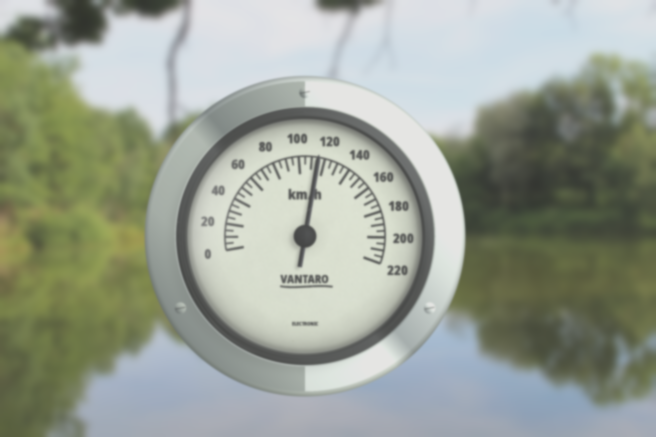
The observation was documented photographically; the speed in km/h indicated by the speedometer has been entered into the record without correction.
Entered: 115 km/h
